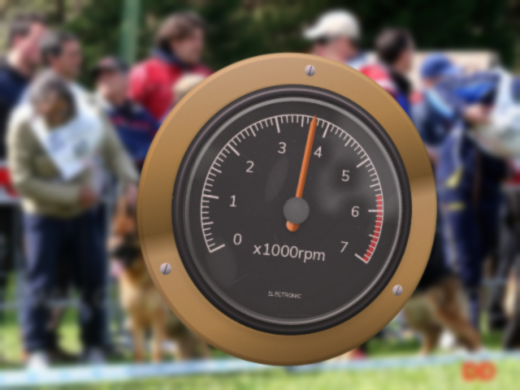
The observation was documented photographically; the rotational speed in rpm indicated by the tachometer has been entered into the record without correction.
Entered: 3700 rpm
